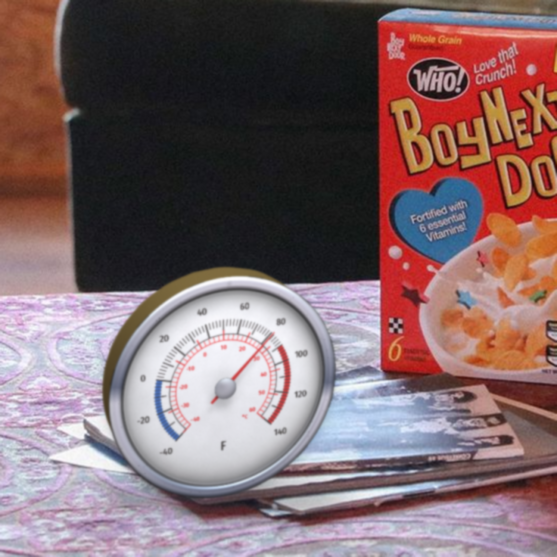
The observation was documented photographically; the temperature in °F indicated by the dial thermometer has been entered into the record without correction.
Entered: 80 °F
